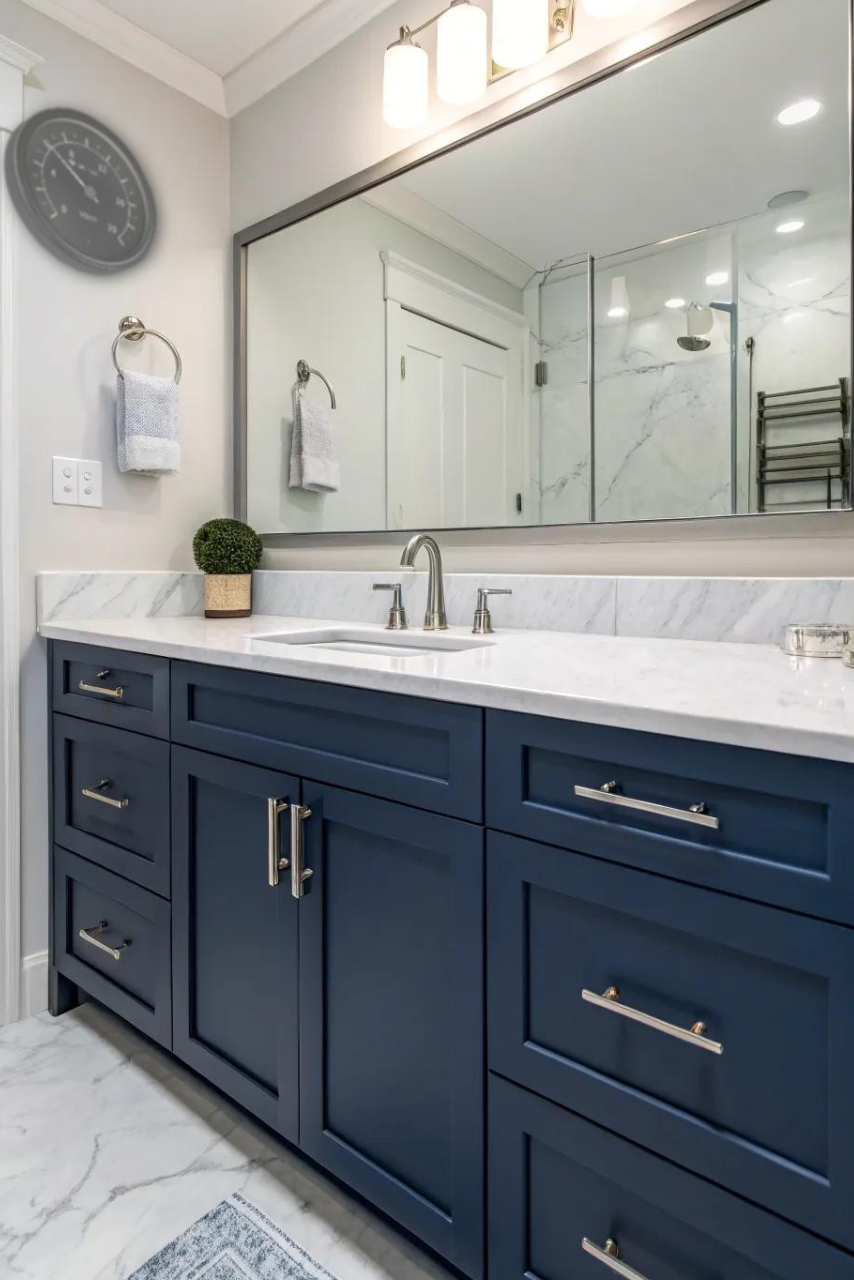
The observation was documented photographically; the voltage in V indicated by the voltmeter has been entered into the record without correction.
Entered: 6 V
